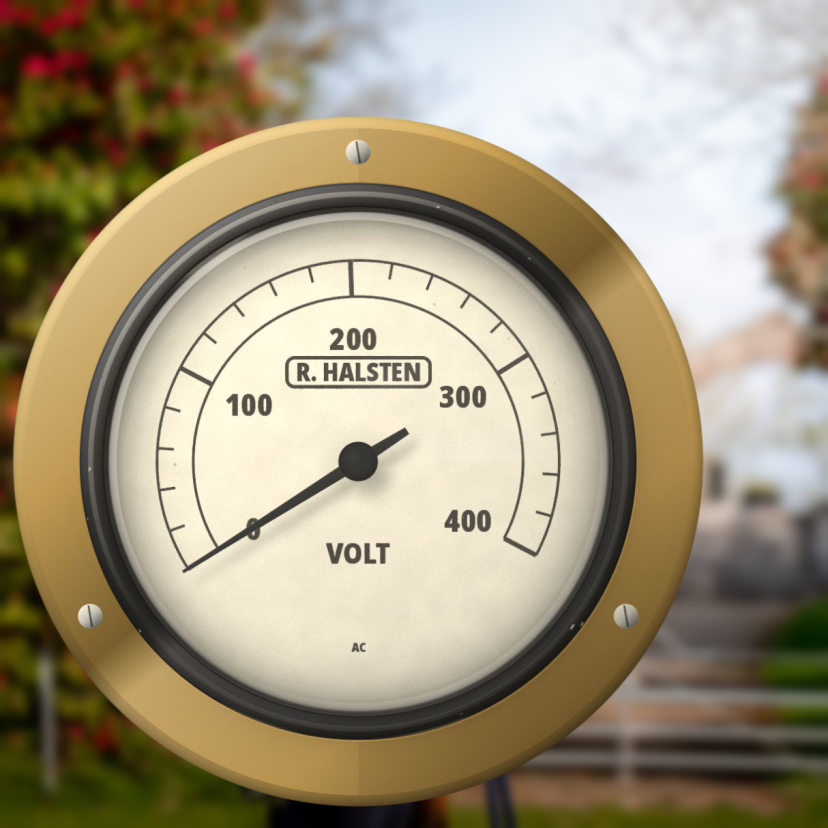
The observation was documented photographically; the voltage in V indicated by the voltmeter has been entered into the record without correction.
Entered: 0 V
